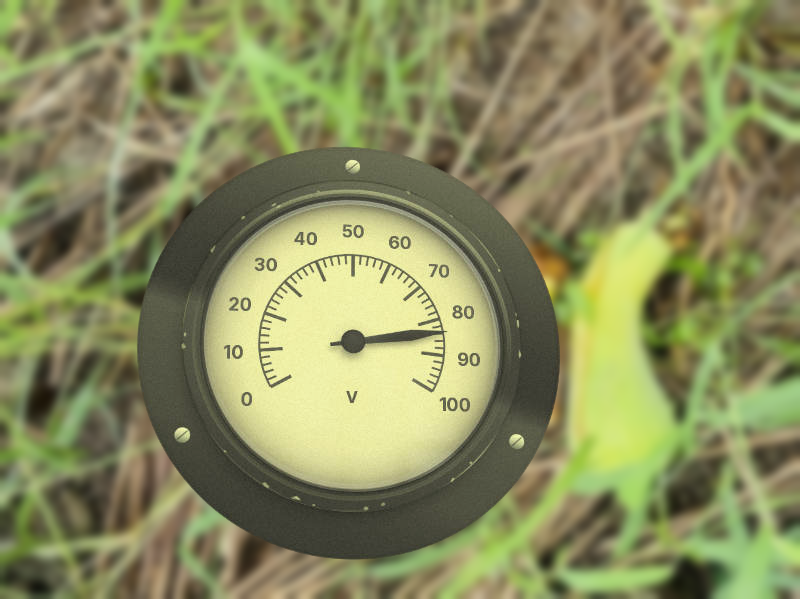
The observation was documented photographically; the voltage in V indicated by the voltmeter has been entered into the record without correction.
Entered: 84 V
